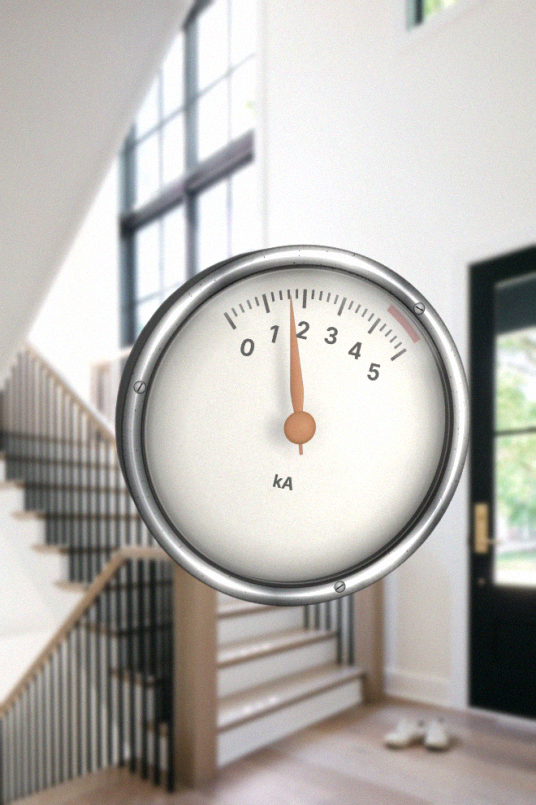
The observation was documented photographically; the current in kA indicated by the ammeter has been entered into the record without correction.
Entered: 1.6 kA
